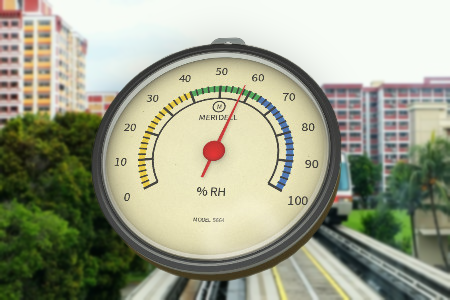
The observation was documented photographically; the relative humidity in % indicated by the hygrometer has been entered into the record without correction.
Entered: 58 %
